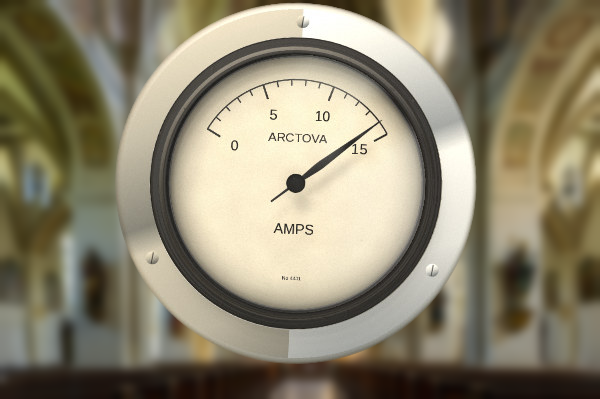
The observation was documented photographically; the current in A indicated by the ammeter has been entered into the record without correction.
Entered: 14 A
